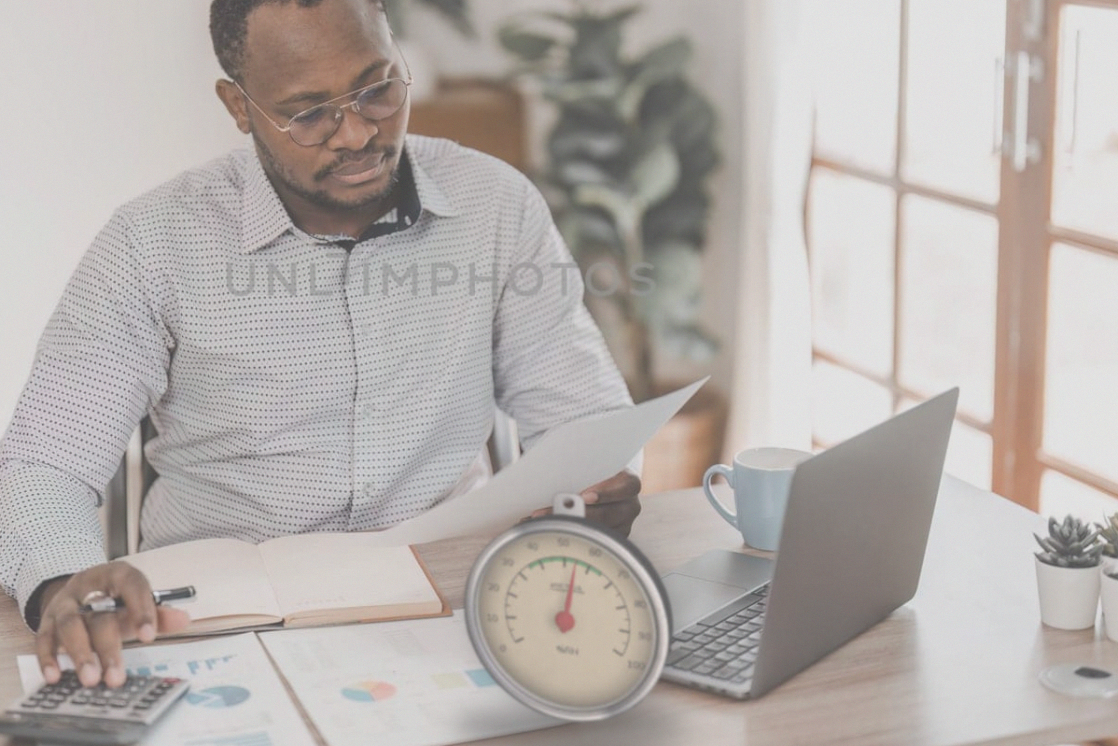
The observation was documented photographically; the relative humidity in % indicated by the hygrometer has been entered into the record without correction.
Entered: 55 %
